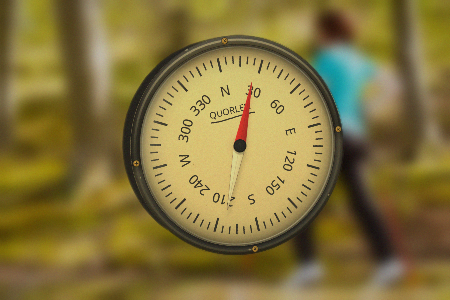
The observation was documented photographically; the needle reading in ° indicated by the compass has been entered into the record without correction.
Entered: 25 °
